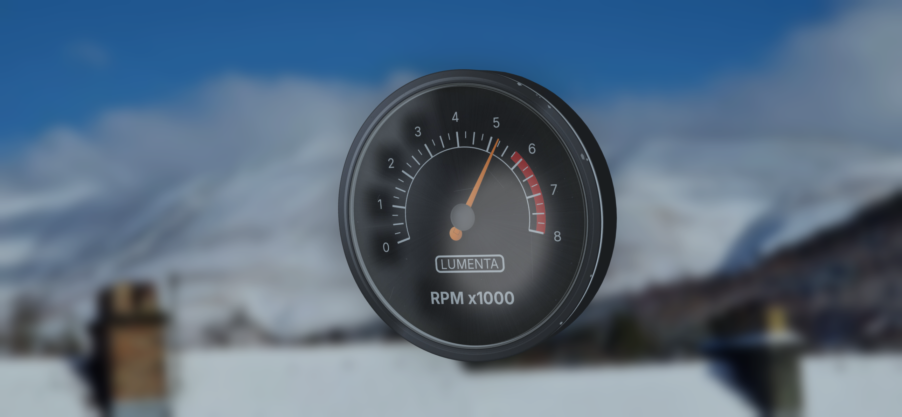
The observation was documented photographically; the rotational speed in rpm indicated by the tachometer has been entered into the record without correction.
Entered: 5250 rpm
